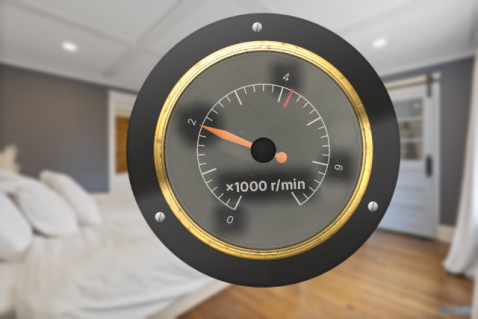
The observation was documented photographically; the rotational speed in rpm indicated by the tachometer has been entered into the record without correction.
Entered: 2000 rpm
